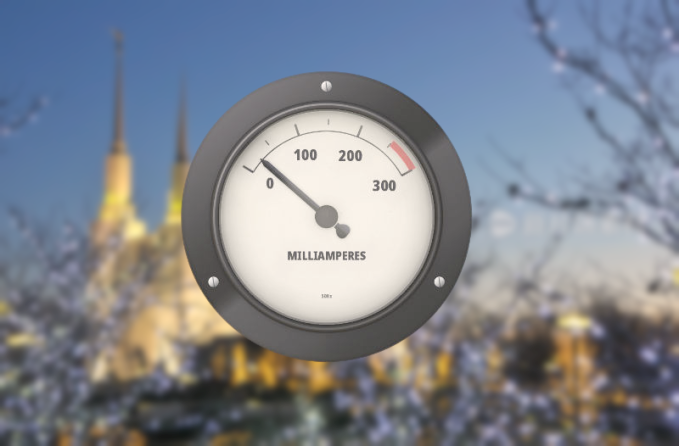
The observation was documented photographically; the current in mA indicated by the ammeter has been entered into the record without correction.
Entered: 25 mA
